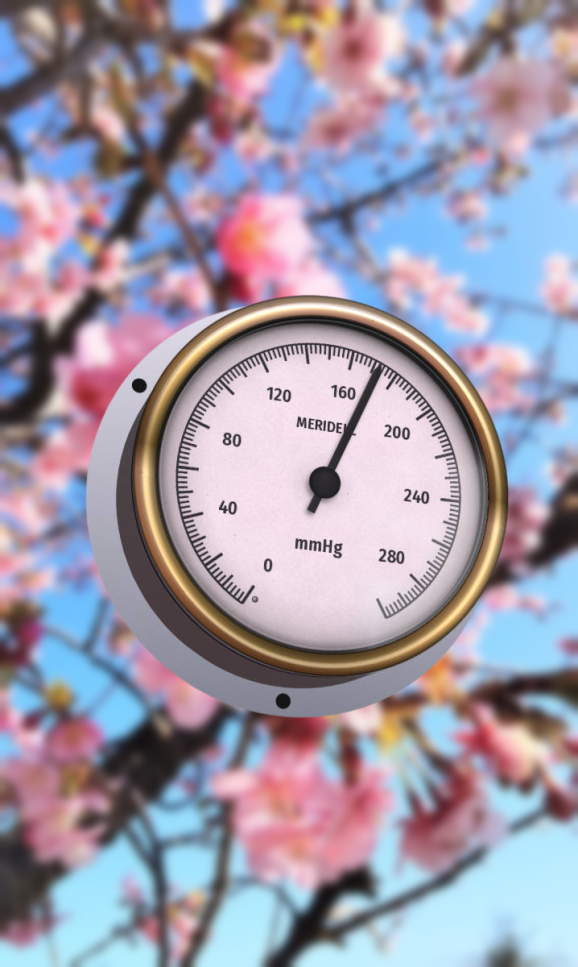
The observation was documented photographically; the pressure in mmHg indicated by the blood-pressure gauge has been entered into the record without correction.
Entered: 172 mmHg
